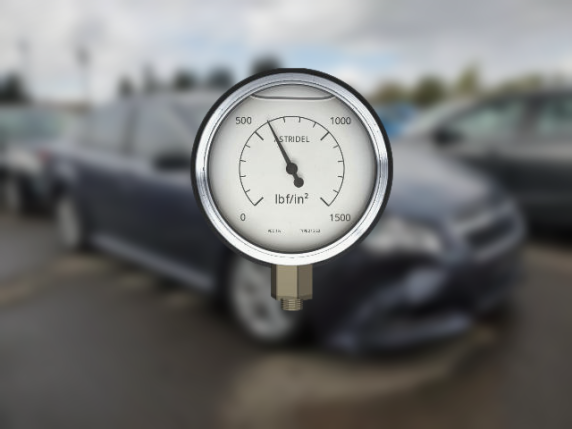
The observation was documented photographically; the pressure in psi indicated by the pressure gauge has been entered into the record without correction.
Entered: 600 psi
